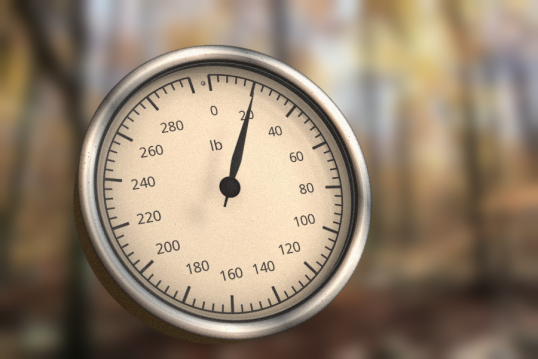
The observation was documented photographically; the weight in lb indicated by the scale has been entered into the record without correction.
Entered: 20 lb
